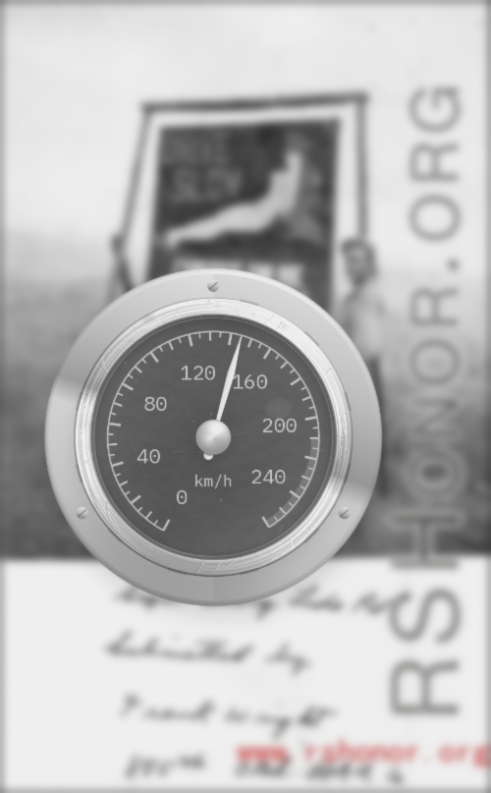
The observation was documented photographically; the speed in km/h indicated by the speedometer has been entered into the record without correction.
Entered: 145 km/h
